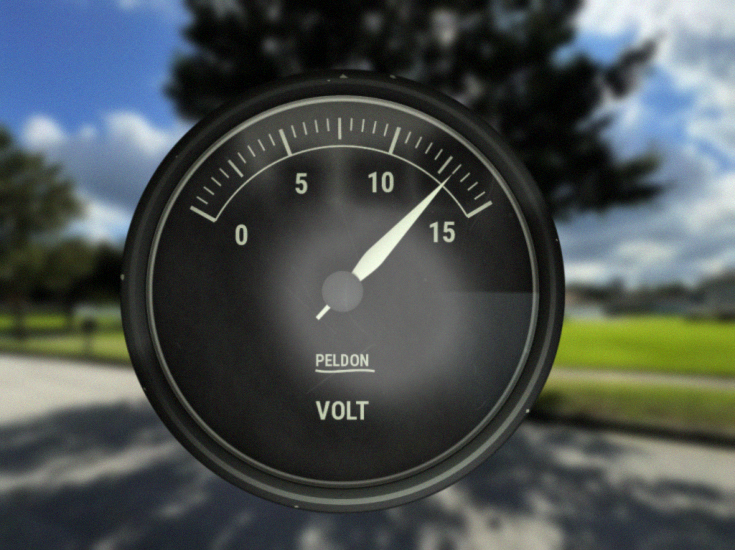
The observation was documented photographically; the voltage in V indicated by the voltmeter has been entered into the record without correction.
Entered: 13 V
